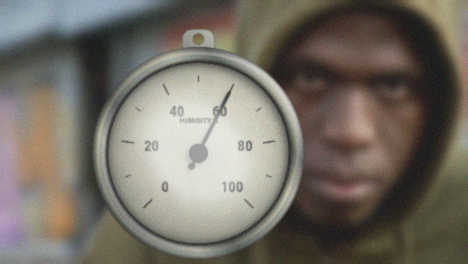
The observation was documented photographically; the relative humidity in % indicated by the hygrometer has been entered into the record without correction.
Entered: 60 %
